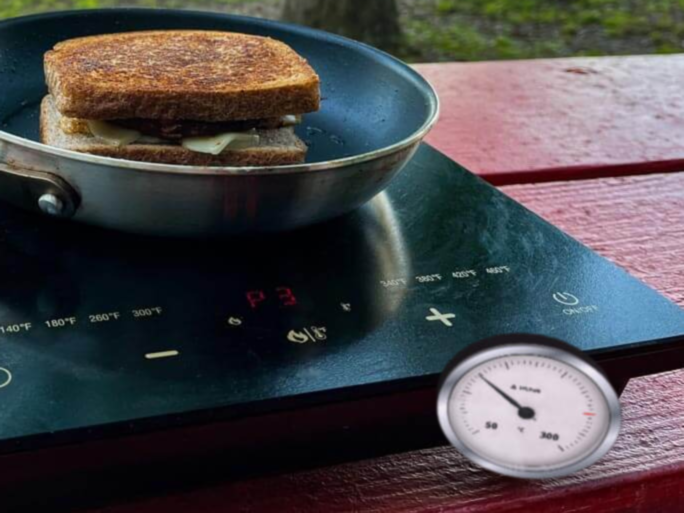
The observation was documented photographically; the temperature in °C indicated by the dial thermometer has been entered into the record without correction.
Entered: 125 °C
